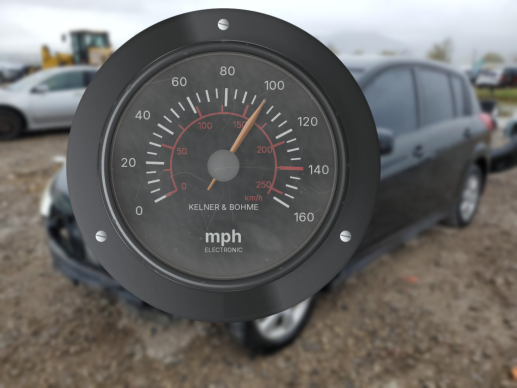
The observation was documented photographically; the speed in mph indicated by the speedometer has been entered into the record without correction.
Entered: 100 mph
